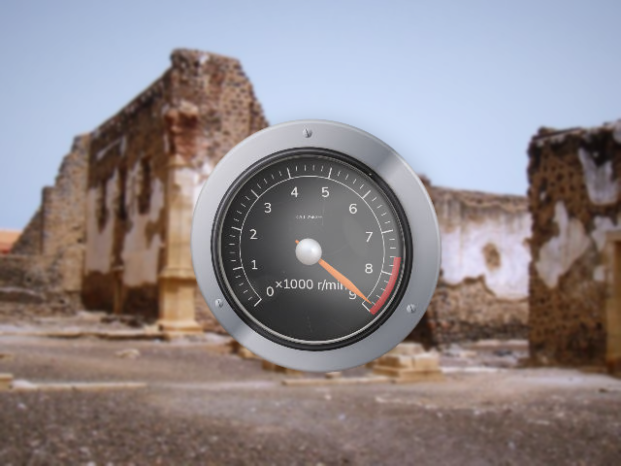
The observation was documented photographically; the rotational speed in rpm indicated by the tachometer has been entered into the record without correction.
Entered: 8800 rpm
